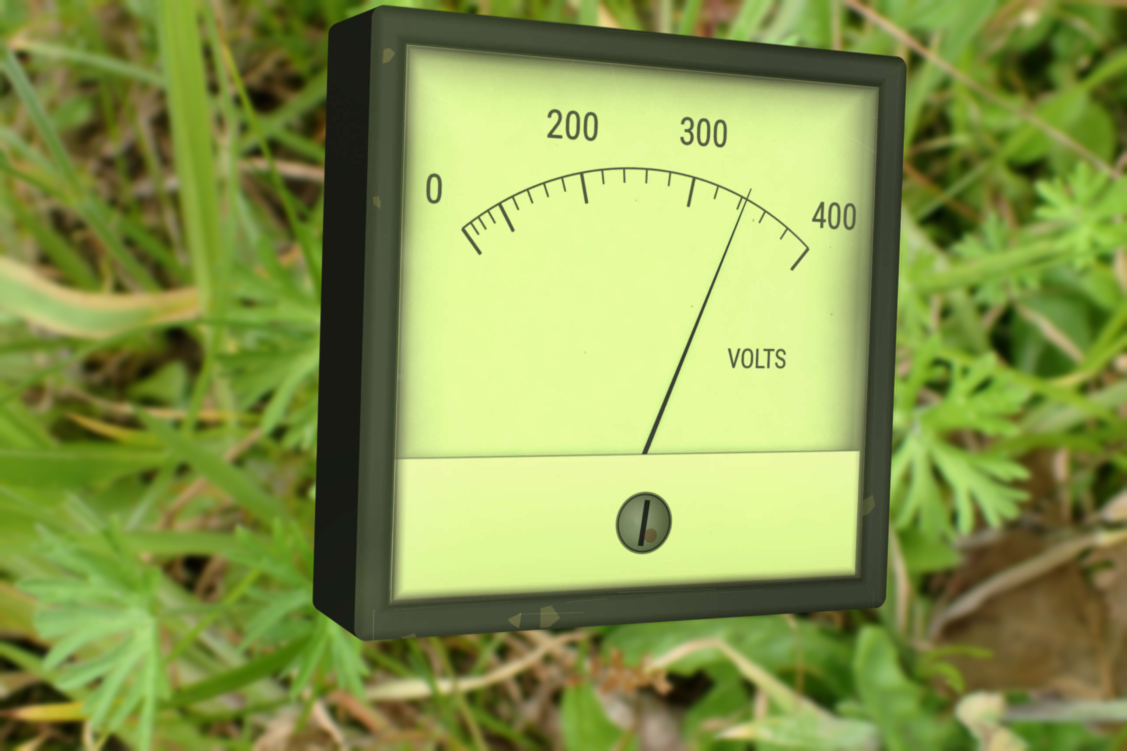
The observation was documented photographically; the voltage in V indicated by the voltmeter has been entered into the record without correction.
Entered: 340 V
